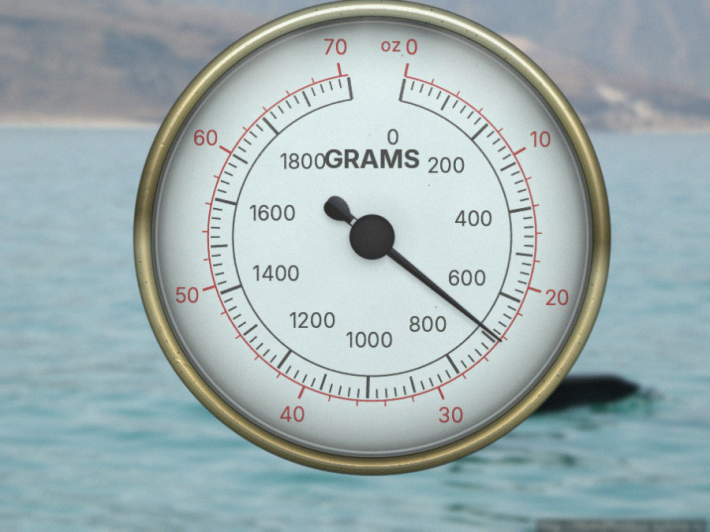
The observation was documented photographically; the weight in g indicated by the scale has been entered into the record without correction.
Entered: 690 g
